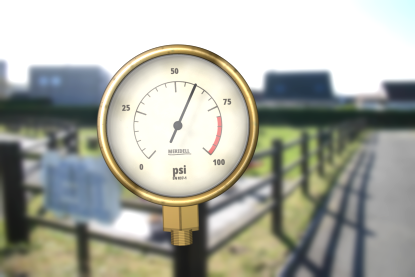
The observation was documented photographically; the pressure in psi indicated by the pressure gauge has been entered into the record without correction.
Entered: 60 psi
